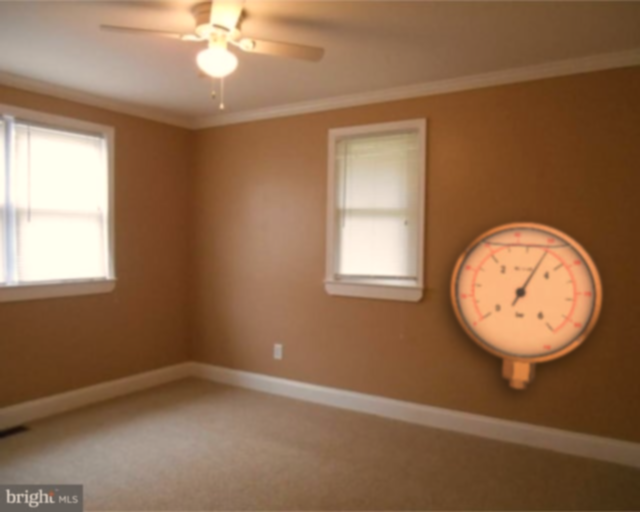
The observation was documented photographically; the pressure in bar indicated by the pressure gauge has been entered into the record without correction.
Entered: 3.5 bar
